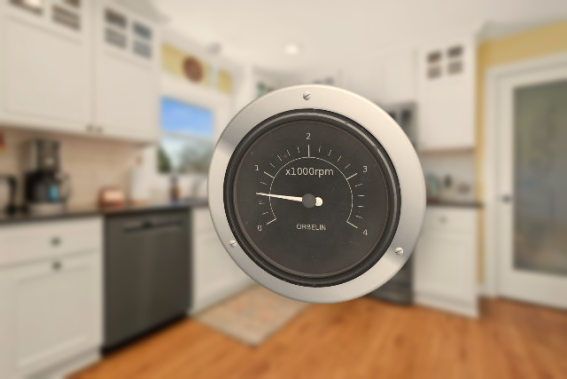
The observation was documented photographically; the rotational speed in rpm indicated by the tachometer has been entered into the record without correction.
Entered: 600 rpm
